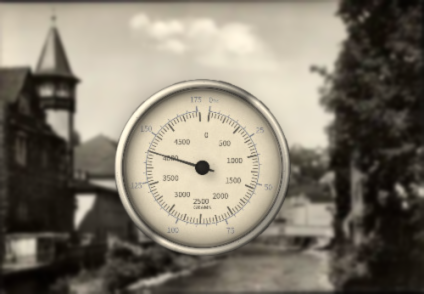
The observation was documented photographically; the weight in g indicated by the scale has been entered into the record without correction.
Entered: 4000 g
